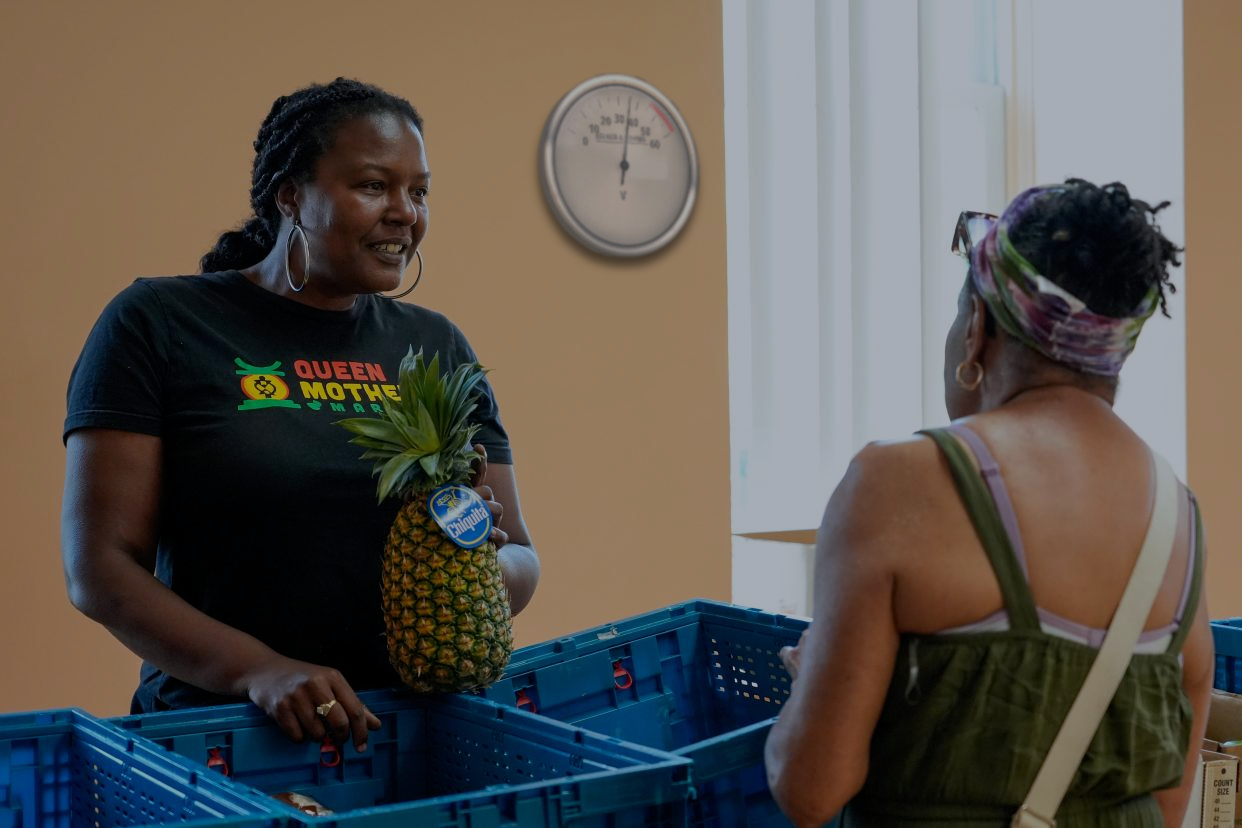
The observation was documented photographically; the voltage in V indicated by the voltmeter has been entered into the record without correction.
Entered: 35 V
